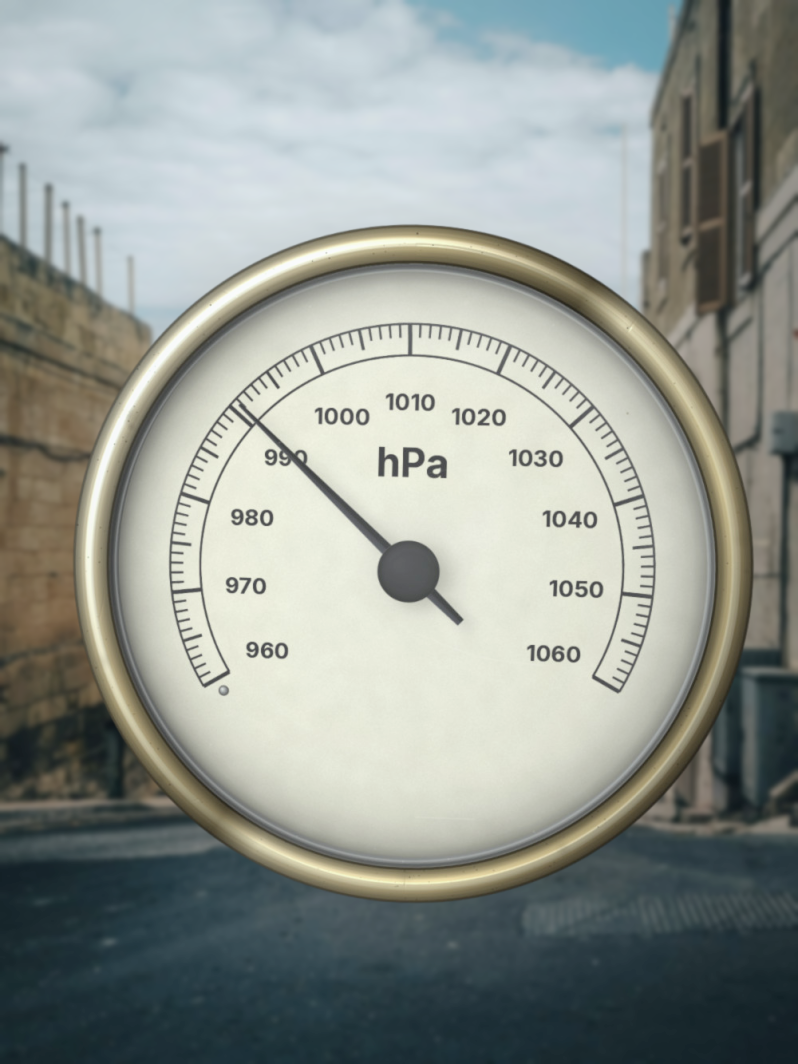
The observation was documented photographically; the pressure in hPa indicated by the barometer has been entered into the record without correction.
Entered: 991 hPa
